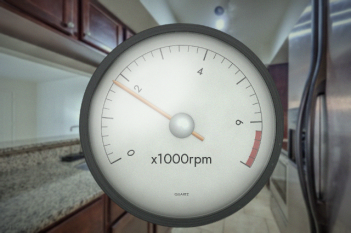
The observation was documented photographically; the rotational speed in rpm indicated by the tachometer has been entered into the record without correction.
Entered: 1800 rpm
